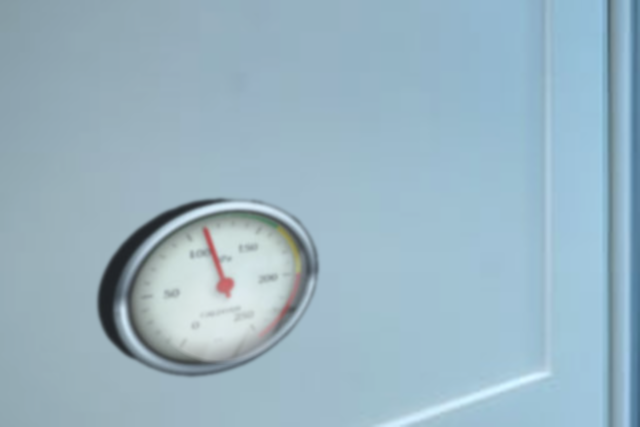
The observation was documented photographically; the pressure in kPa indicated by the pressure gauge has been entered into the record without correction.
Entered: 110 kPa
